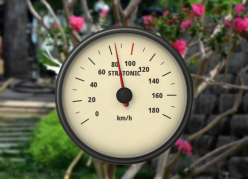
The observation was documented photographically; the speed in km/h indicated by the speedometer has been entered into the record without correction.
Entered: 85 km/h
